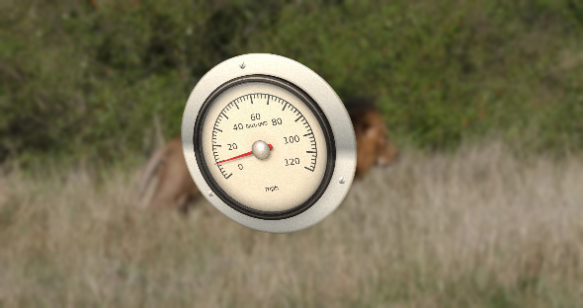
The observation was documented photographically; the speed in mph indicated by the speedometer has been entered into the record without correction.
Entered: 10 mph
